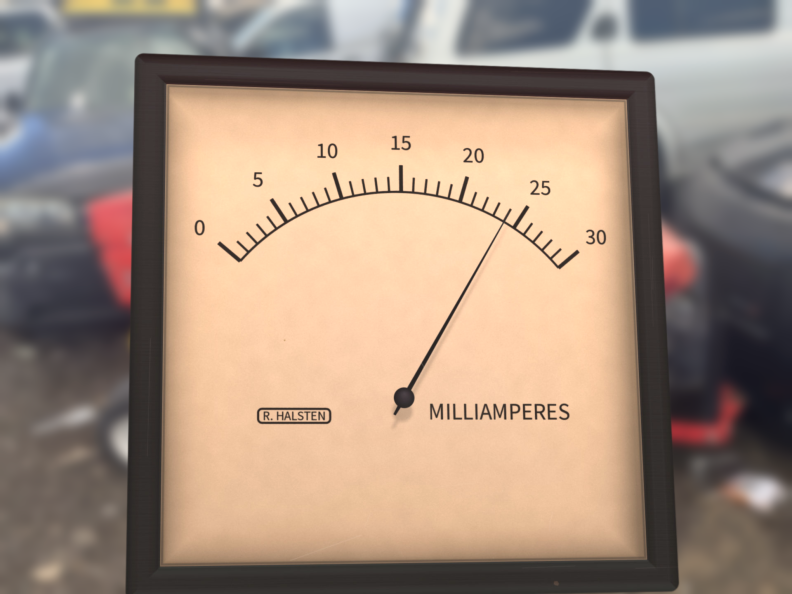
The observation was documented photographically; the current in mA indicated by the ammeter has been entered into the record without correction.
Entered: 24 mA
